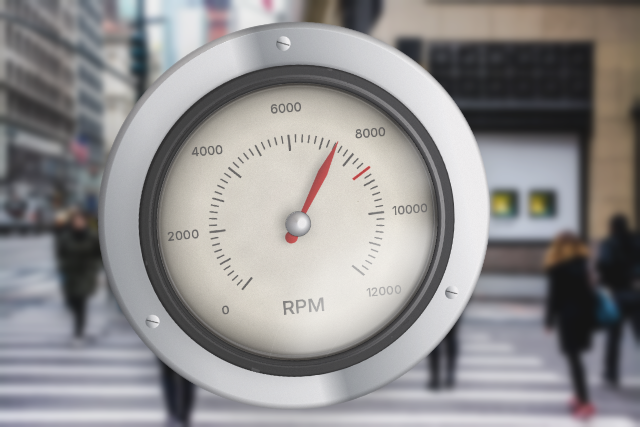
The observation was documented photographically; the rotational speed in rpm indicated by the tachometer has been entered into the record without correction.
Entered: 7400 rpm
